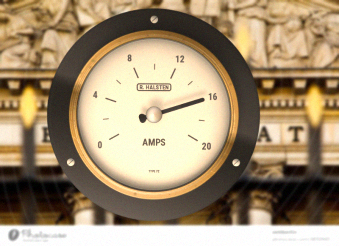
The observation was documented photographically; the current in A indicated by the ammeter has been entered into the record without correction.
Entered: 16 A
